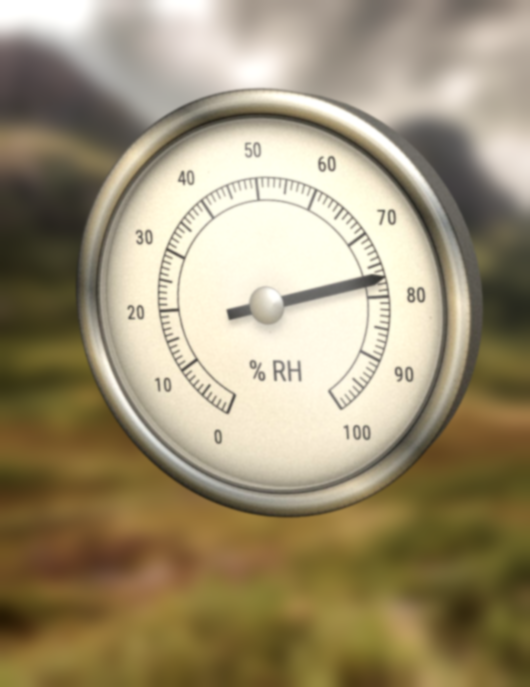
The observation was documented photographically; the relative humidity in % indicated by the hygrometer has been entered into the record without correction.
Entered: 77 %
